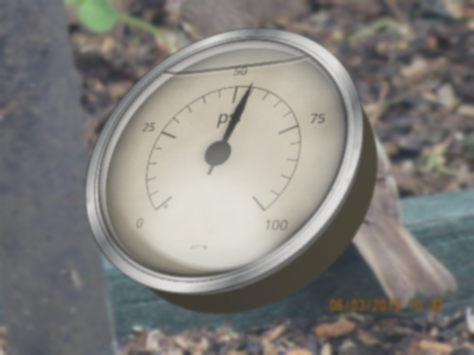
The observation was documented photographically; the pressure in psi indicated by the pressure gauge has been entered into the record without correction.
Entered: 55 psi
